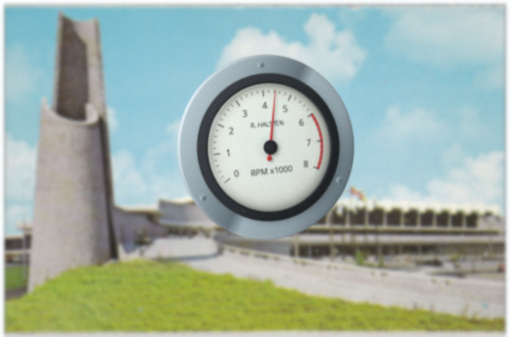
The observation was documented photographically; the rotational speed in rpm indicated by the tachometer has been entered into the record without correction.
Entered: 4400 rpm
